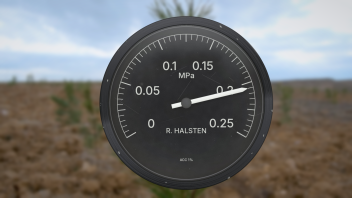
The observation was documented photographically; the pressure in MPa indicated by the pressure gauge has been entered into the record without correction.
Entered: 0.205 MPa
